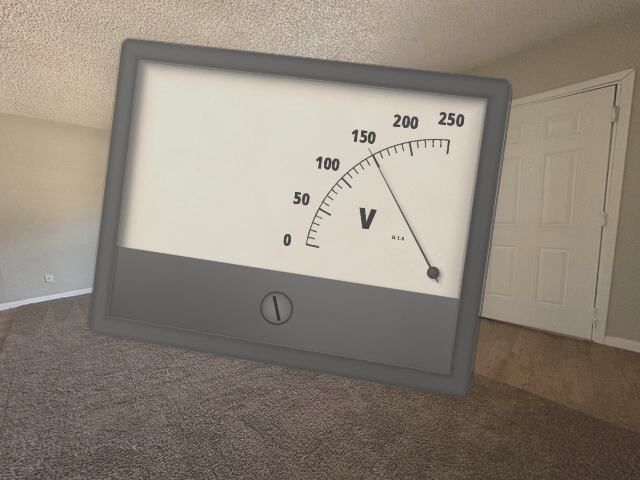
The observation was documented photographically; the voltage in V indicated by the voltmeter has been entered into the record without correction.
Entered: 150 V
